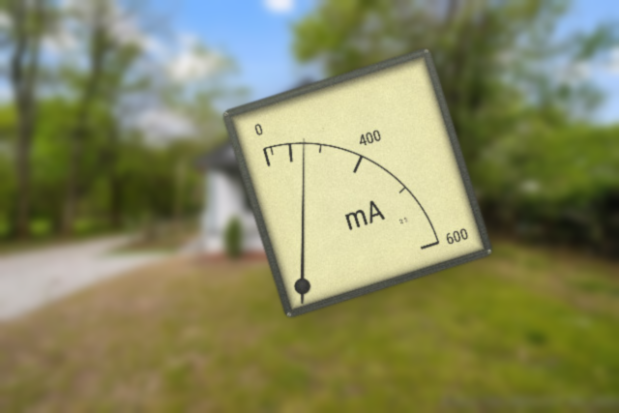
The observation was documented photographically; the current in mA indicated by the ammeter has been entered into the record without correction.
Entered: 250 mA
